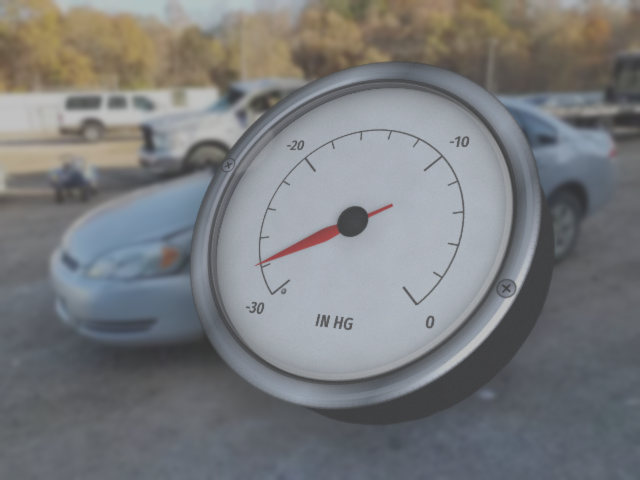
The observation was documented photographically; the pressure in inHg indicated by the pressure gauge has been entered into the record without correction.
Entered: -28 inHg
